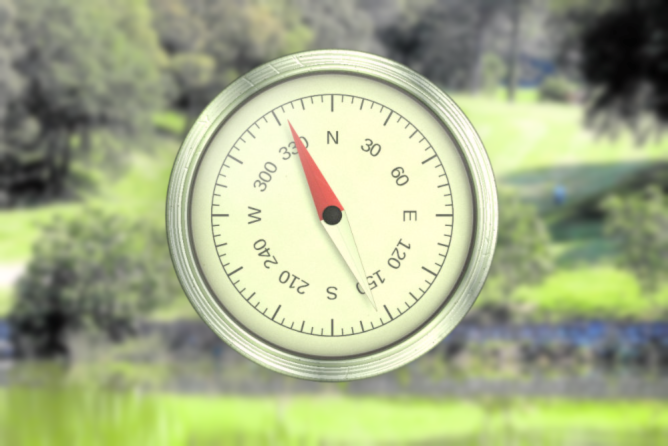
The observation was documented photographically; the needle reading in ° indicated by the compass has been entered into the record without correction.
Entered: 335 °
